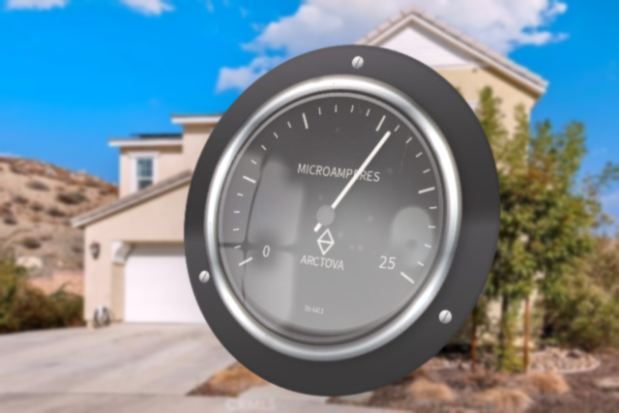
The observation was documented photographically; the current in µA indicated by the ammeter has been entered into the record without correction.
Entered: 16 µA
